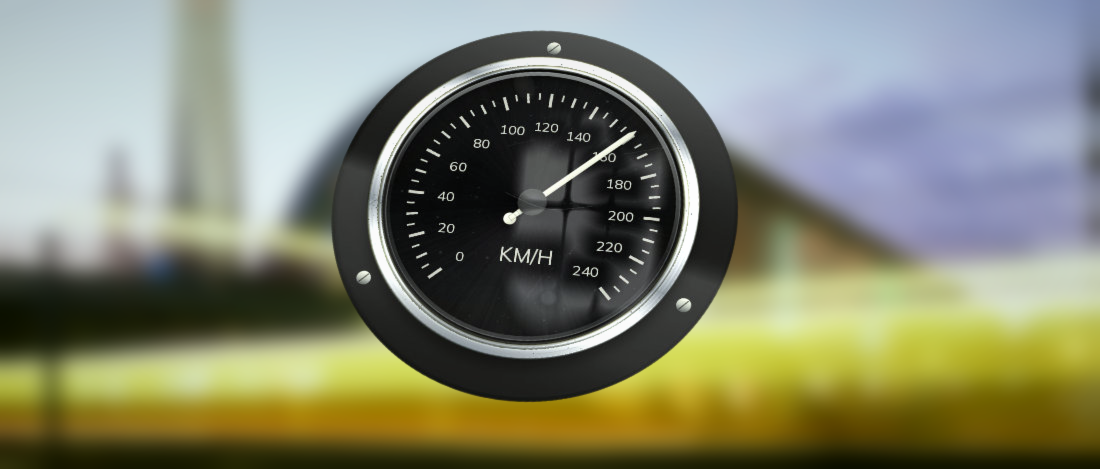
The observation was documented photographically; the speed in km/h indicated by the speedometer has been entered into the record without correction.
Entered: 160 km/h
